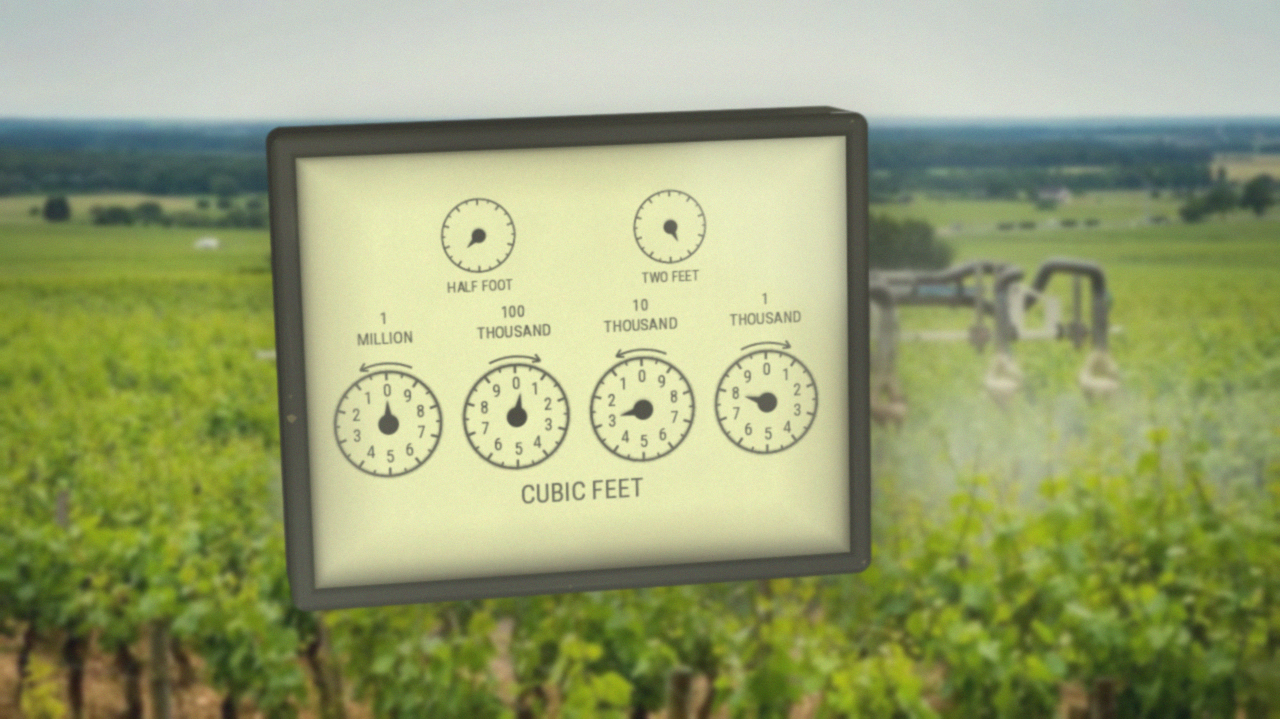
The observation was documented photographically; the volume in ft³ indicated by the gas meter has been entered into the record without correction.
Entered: 2800 ft³
